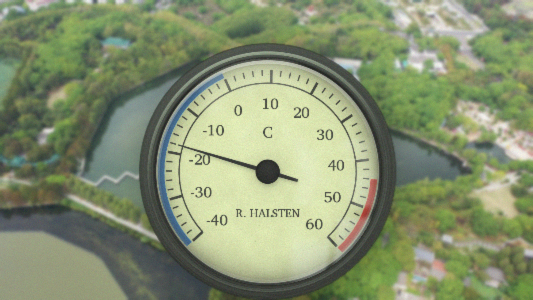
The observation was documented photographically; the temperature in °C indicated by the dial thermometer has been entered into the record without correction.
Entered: -18 °C
